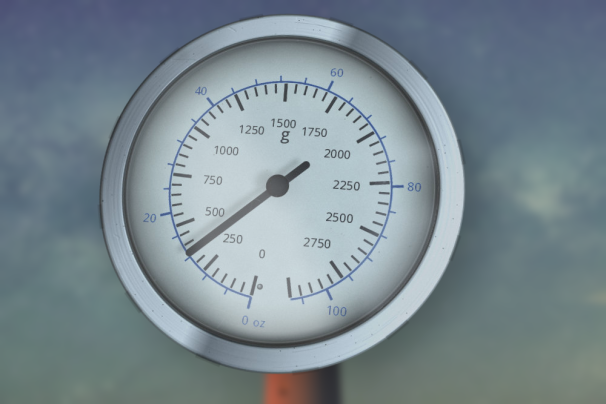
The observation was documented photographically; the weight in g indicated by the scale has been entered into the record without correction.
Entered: 350 g
